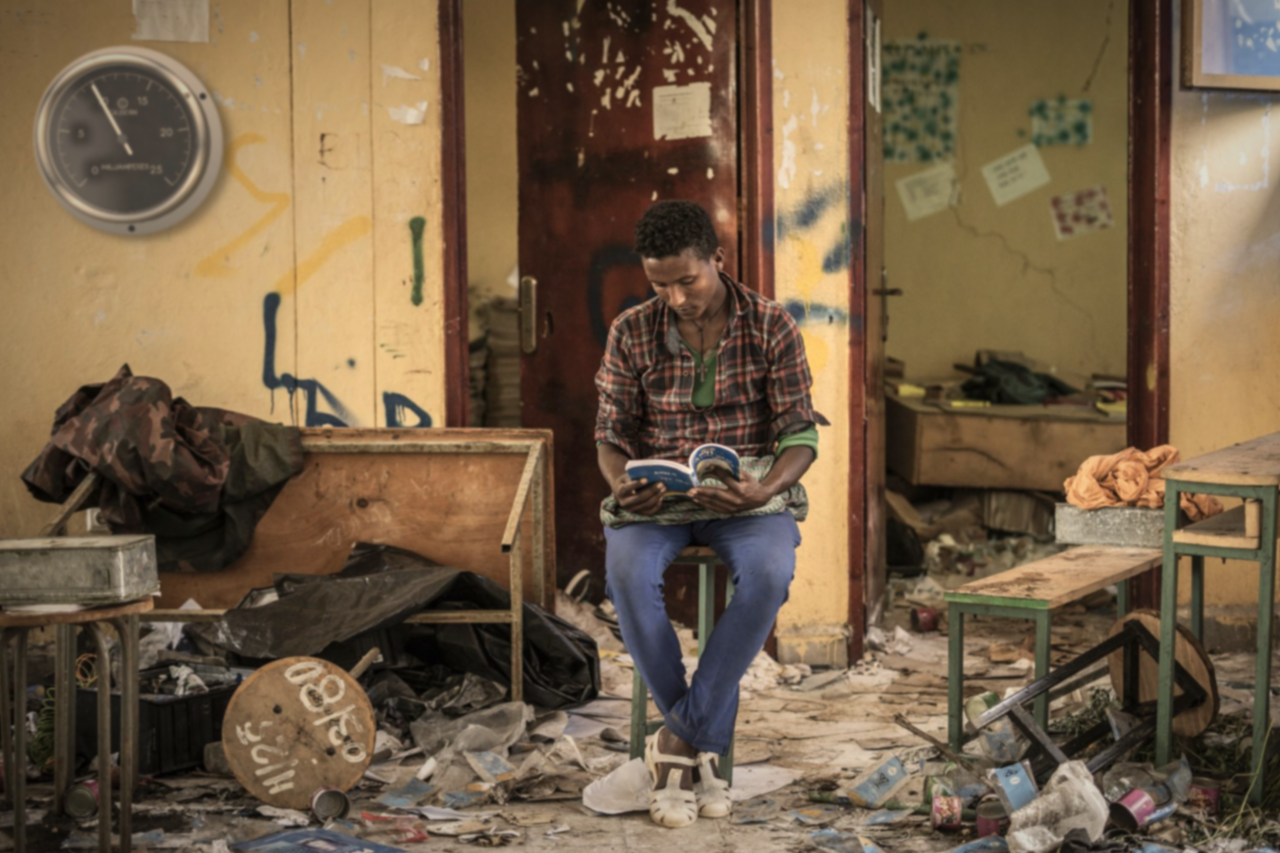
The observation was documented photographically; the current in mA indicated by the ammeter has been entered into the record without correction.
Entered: 10 mA
